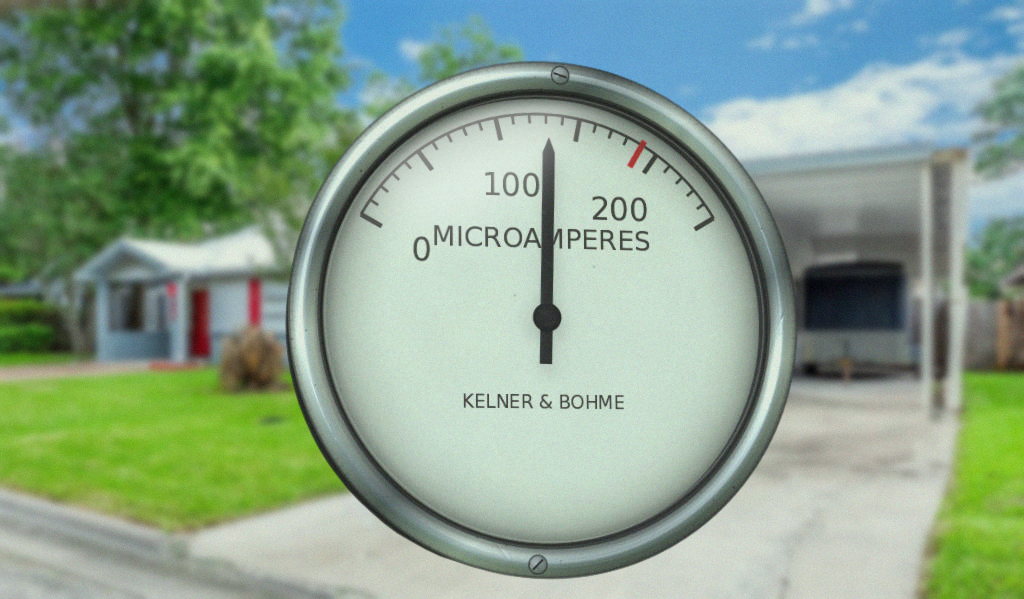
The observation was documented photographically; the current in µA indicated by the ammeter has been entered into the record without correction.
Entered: 130 µA
